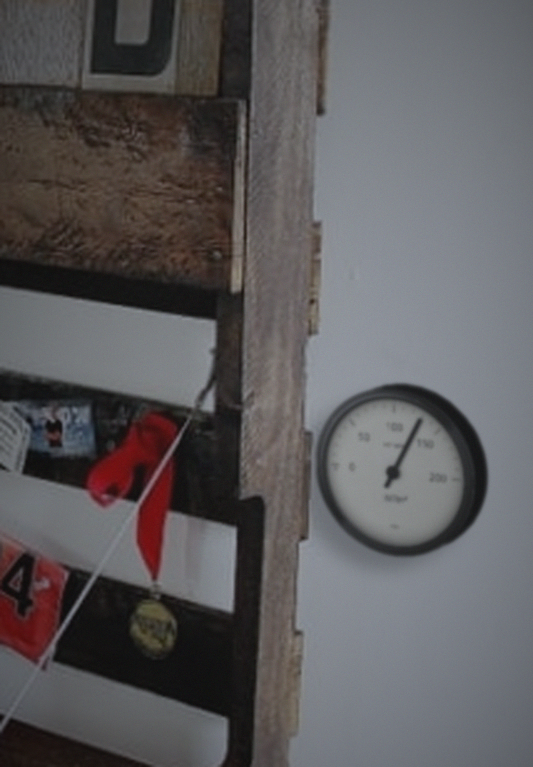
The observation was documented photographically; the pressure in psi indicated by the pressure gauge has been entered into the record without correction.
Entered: 130 psi
